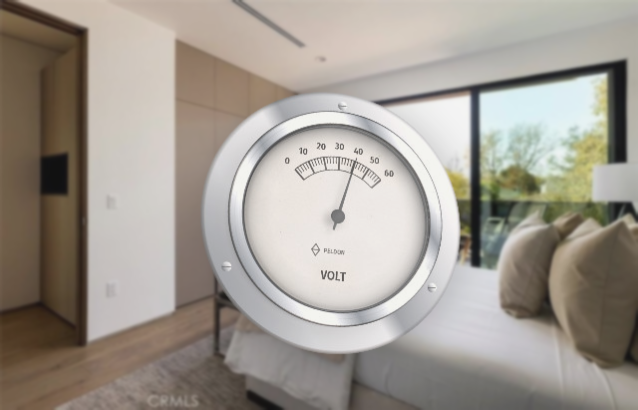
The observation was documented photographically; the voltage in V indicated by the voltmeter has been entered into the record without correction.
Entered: 40 V
